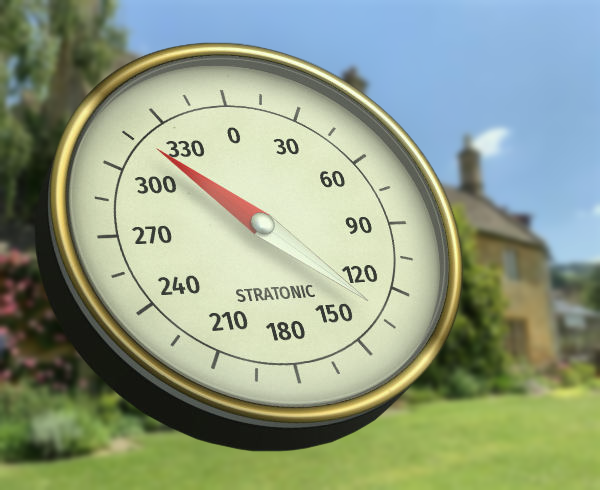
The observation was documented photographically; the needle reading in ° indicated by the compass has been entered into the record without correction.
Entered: 315 °
